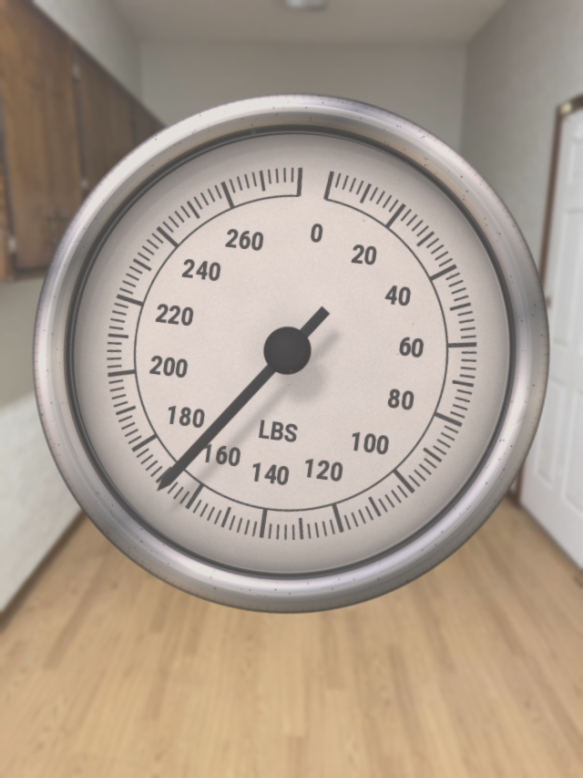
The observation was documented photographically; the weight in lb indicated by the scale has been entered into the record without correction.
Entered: 168 lb
